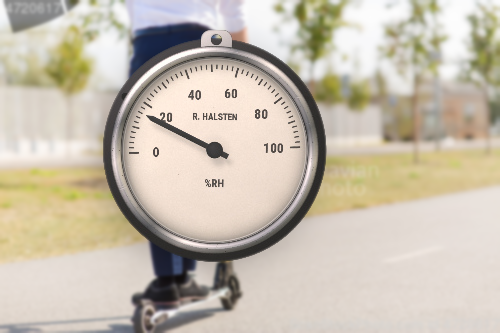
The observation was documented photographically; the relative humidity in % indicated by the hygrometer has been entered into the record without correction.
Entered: 16 %
